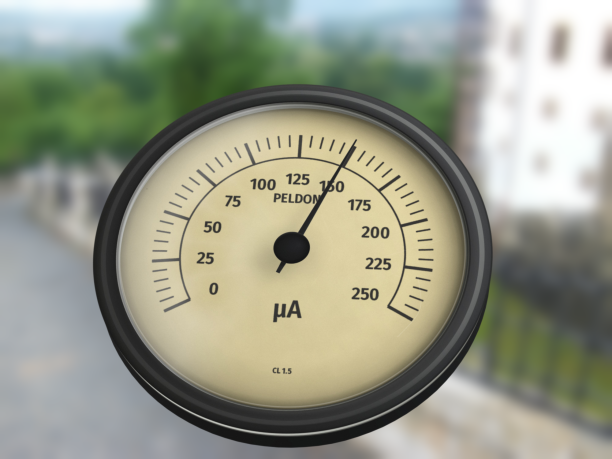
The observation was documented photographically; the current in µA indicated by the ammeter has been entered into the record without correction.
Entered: 150 µA
